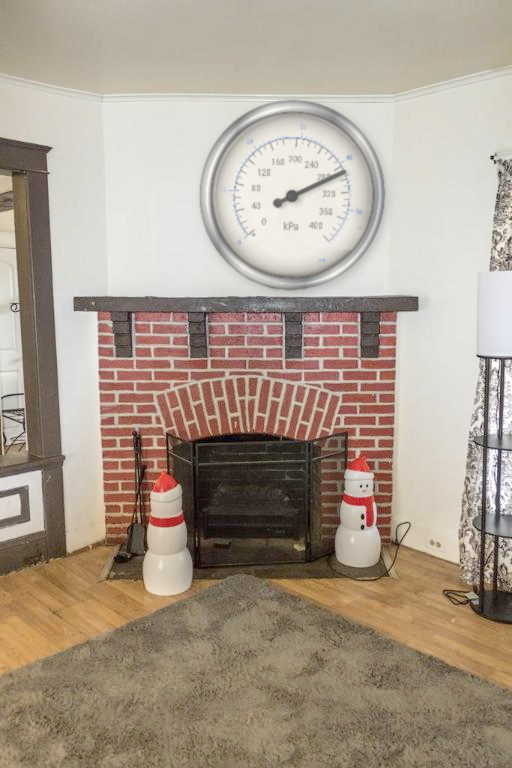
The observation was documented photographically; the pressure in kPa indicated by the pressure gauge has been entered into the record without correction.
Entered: 290 kPa
